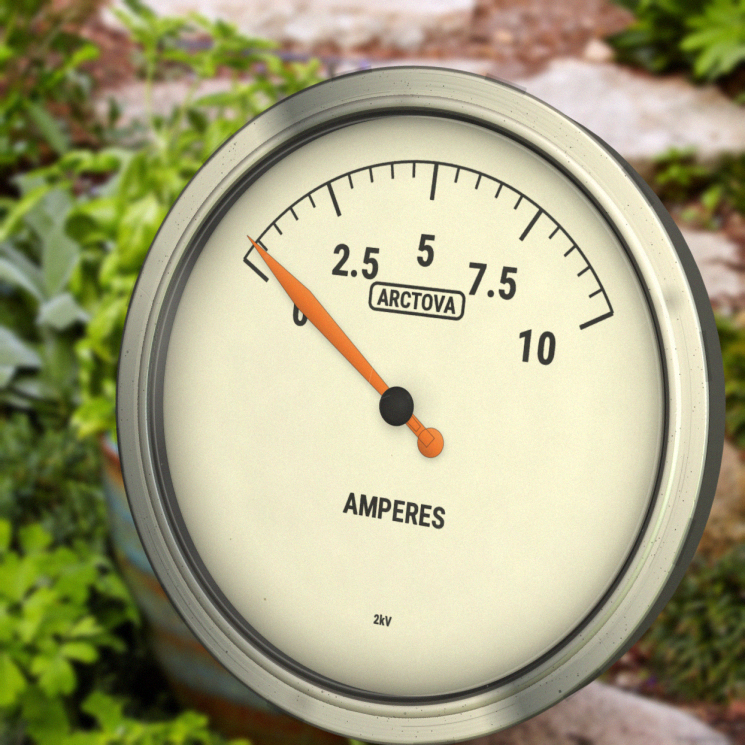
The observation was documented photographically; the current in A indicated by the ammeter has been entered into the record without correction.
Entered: 0.5 A
